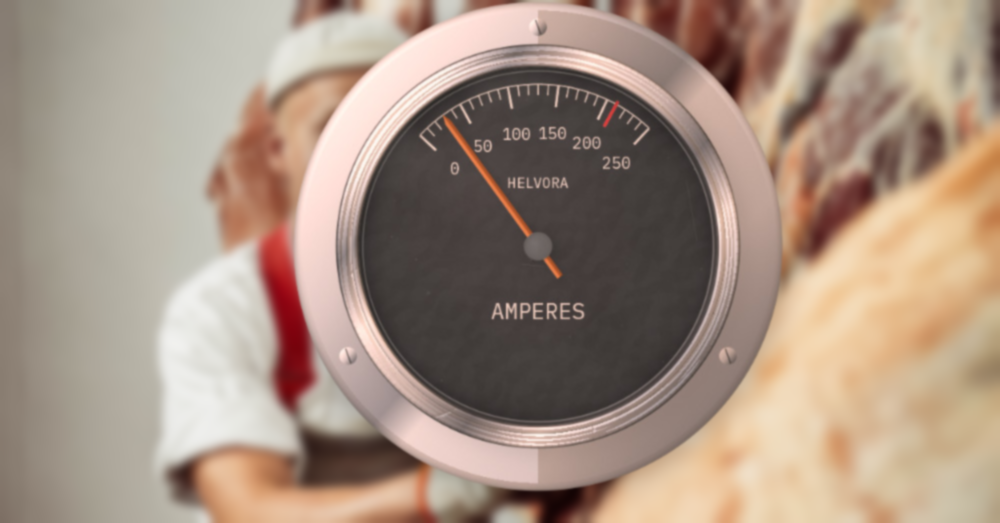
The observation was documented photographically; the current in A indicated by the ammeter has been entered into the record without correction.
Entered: 30 A
